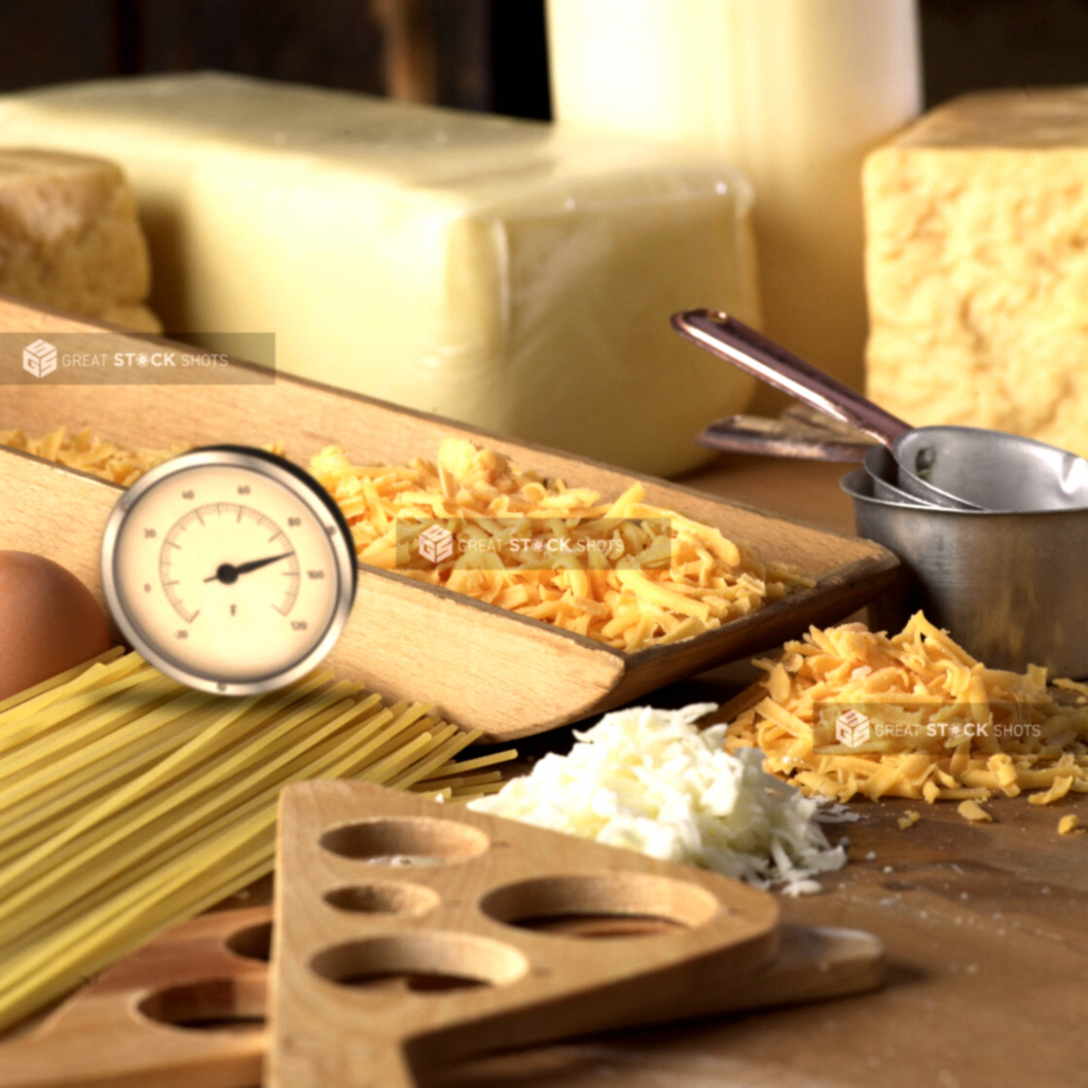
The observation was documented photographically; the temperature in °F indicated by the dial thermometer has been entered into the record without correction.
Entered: 90 °F
